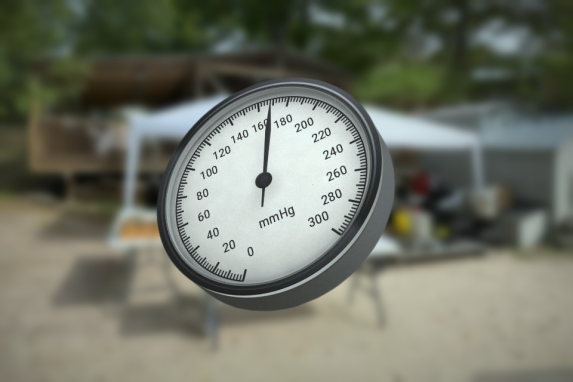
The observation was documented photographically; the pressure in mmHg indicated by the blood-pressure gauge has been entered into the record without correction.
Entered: 170 mmHg
